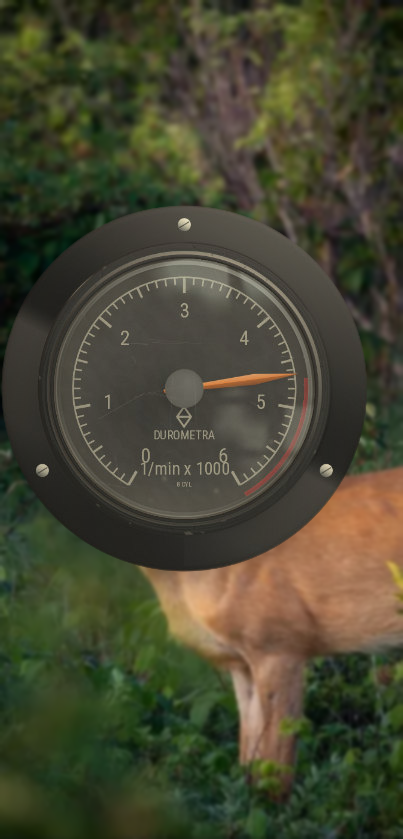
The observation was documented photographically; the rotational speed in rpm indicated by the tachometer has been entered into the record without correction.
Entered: 4650 rpm
